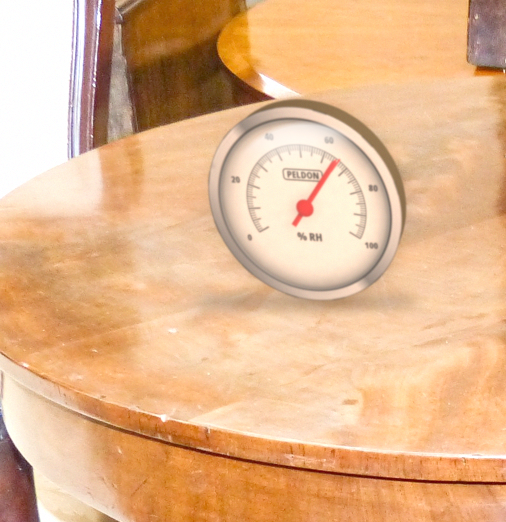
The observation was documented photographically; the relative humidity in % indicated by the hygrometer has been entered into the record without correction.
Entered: 65 %
